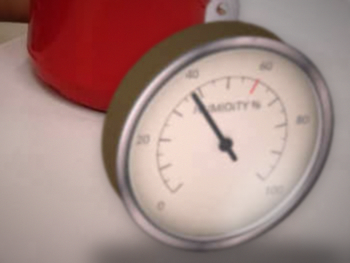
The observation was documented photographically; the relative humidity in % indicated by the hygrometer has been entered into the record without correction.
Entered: 37.5 %
